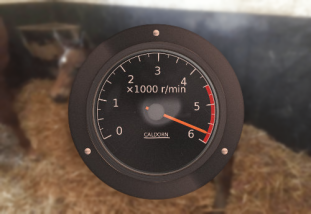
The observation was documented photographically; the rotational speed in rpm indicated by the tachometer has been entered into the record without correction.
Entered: 5750 rpm
